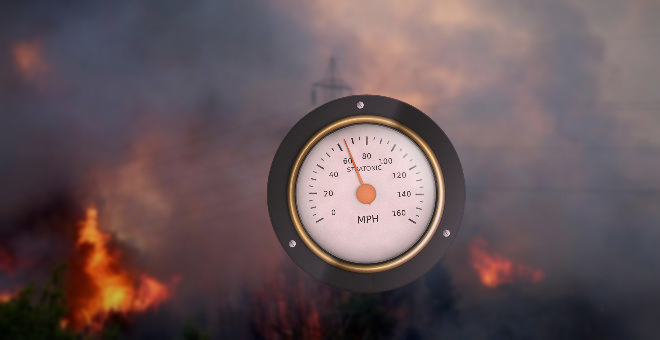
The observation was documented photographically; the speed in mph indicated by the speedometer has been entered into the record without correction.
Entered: 65 mph
